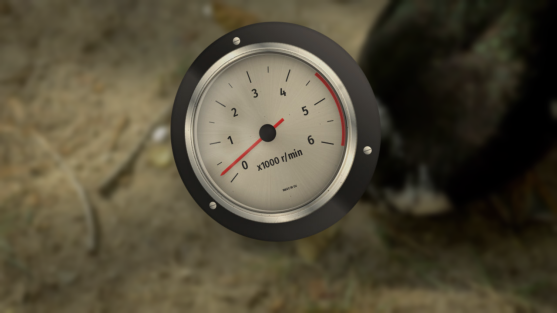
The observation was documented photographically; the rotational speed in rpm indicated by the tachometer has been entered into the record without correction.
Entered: 250 rpm
